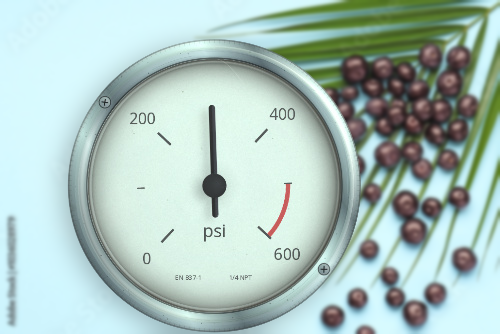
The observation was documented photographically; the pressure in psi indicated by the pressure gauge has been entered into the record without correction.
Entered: 300 psi
